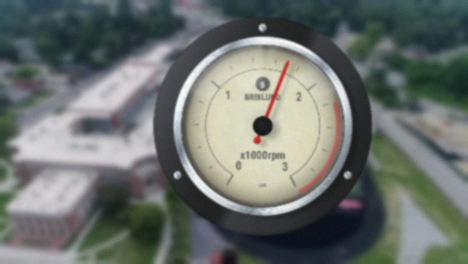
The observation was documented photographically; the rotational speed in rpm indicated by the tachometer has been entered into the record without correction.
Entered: 1700 rpm
